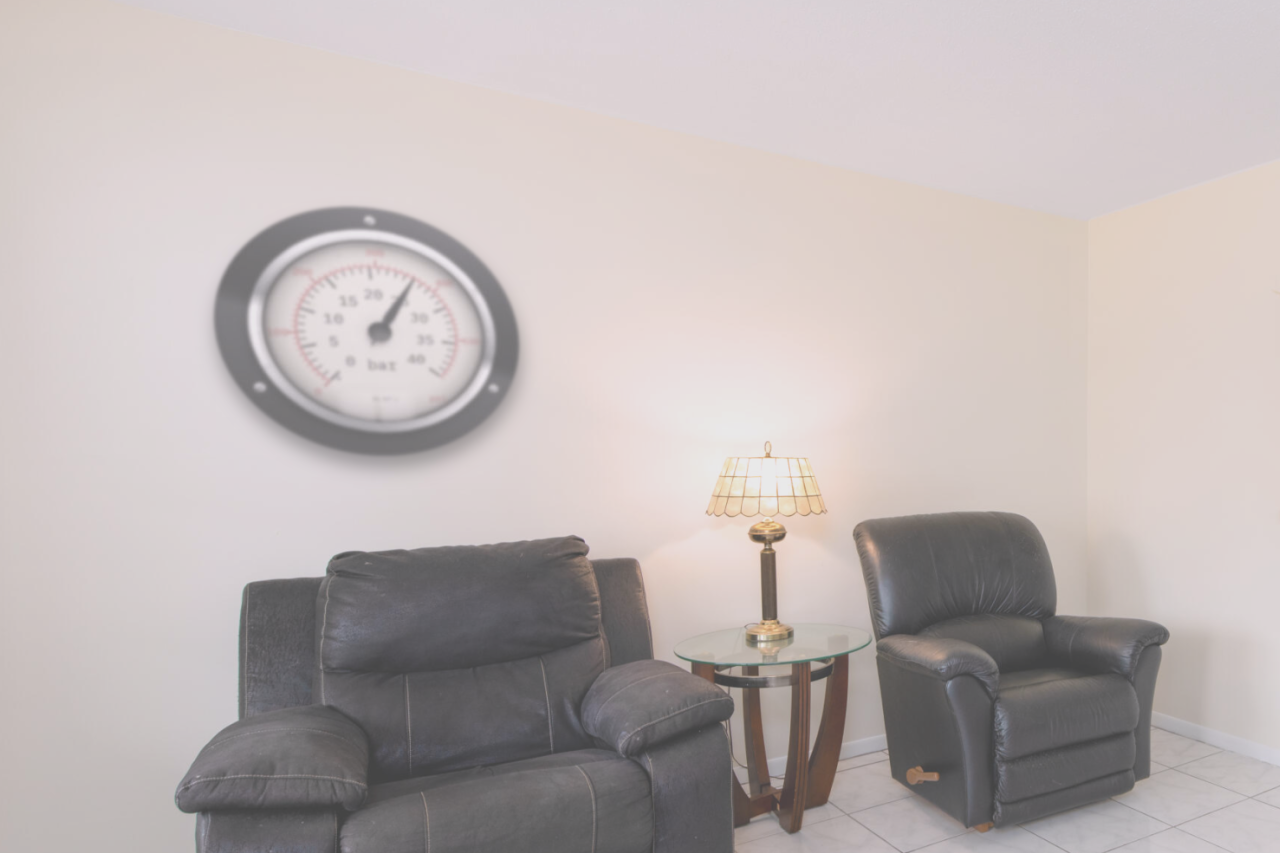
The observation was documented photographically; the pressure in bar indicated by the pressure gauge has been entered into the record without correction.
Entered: 25 bar
